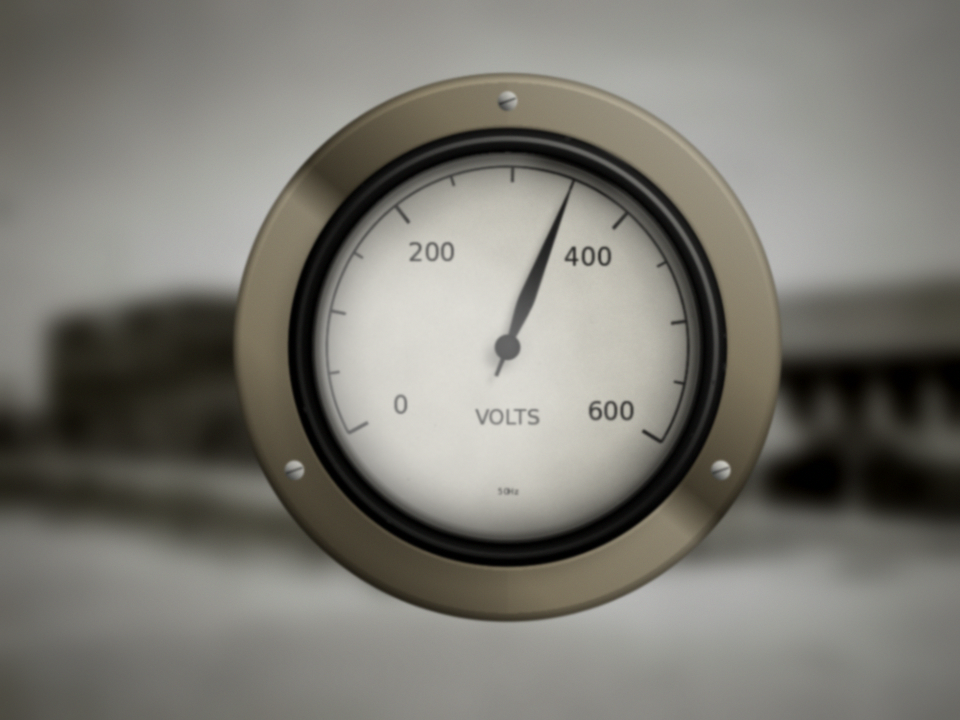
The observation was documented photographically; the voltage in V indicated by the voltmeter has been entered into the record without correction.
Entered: 350 V
